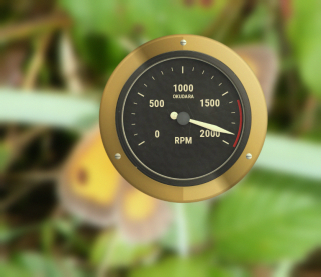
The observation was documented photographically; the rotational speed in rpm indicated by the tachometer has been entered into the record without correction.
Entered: 1900 rpm
